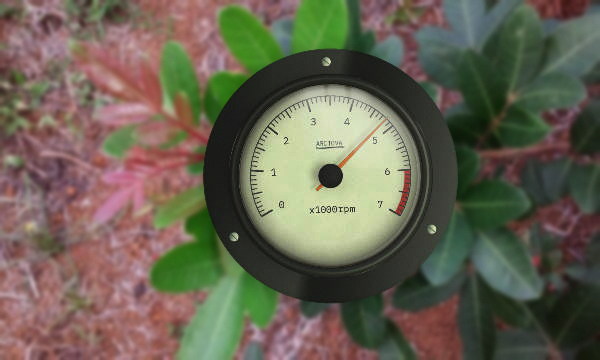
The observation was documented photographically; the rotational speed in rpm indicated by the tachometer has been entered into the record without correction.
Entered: 4800 rpm
